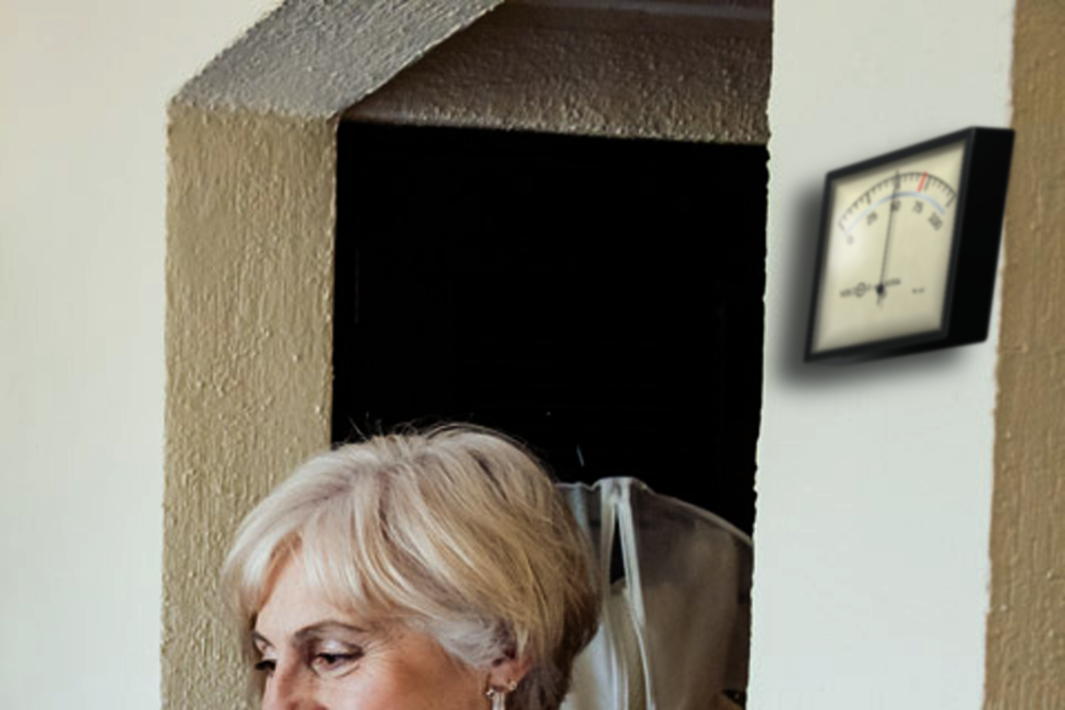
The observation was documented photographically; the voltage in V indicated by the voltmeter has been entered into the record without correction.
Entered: 50 V
